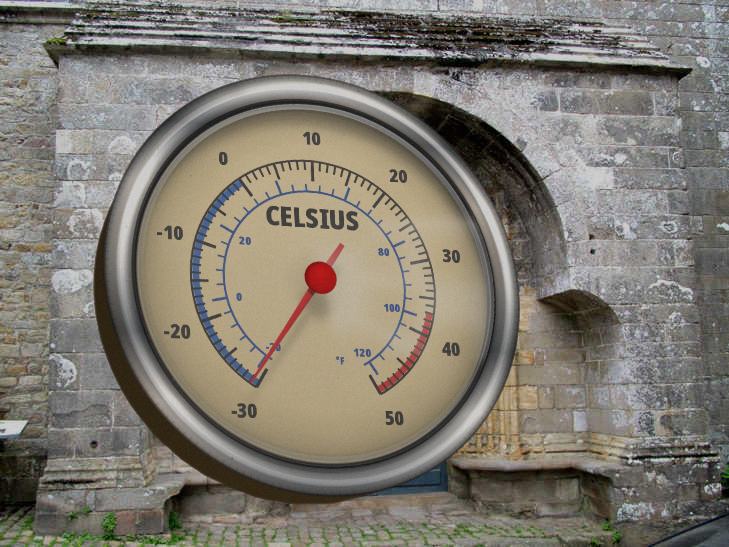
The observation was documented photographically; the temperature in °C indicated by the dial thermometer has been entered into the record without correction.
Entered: -29 °C
